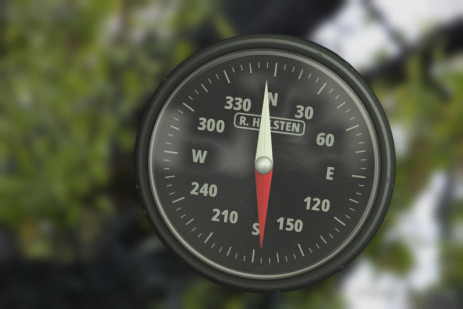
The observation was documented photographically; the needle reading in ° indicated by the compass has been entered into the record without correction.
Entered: 175 °
